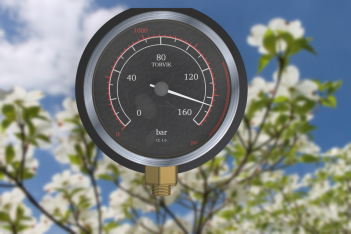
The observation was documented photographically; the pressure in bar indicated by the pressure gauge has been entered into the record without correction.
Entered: 145 bar
